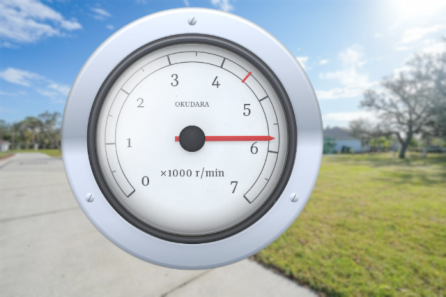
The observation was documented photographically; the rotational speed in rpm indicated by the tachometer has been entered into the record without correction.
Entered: 5750 rpm
